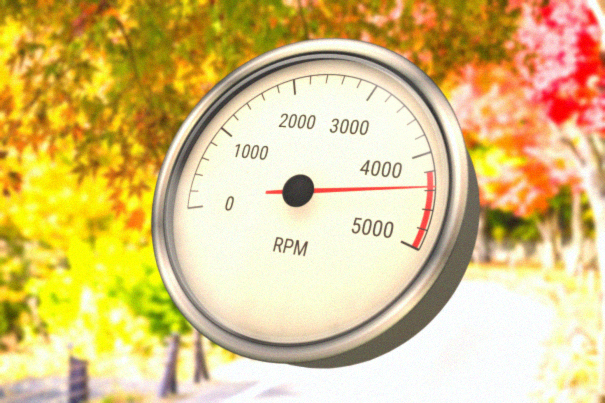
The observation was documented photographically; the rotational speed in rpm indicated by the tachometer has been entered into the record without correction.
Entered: 4400 rpm
